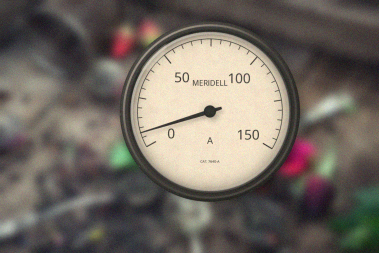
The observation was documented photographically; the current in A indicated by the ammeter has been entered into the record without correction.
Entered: 7.5 A
